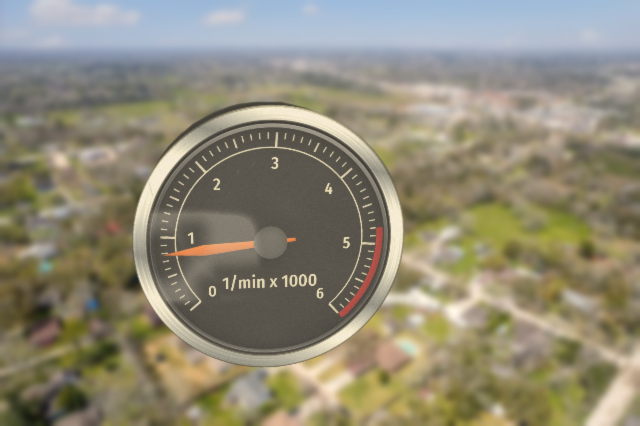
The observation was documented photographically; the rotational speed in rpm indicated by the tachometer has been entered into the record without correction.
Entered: 800 rpm
